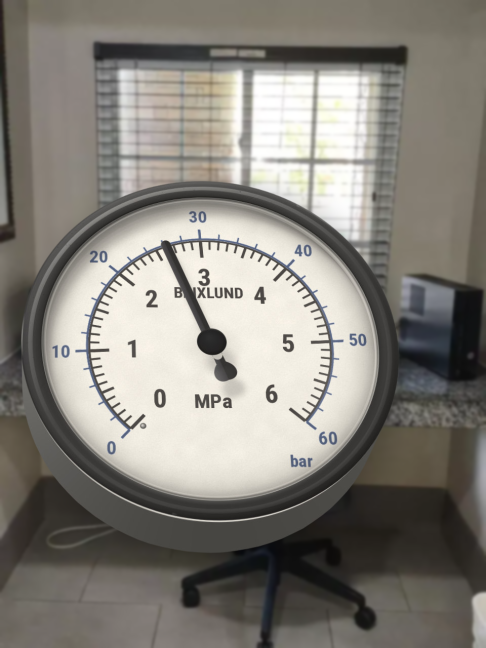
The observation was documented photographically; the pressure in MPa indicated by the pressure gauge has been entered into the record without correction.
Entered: 2.6 MPa
